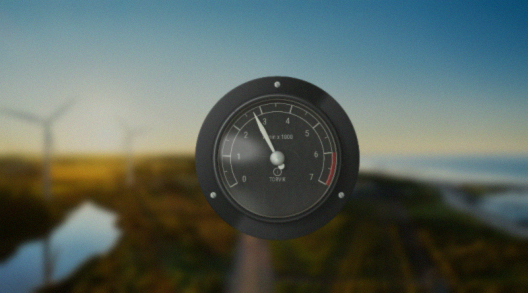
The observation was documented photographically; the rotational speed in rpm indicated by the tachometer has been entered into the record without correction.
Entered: 2750 rpm
